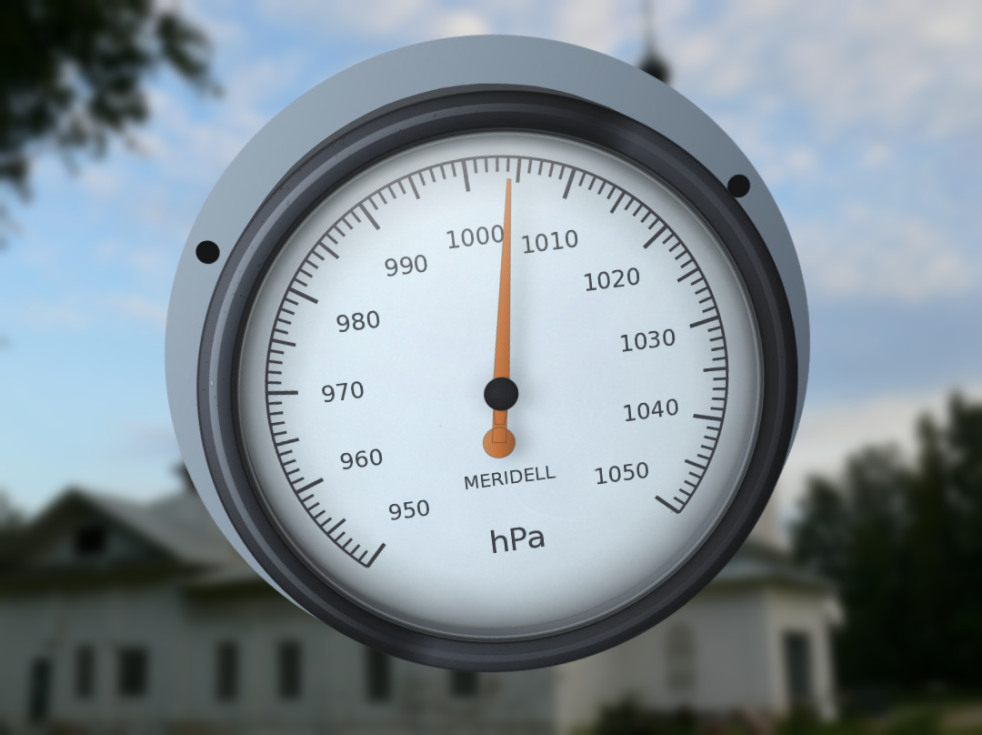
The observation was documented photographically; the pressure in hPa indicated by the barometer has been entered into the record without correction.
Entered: 1004 hPa
